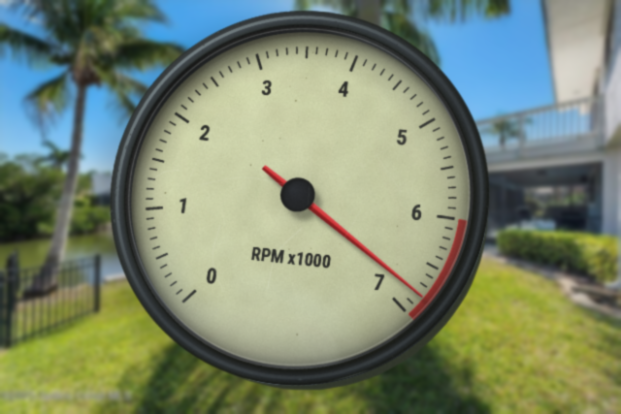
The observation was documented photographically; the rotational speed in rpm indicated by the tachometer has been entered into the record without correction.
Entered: 6800 rpm
